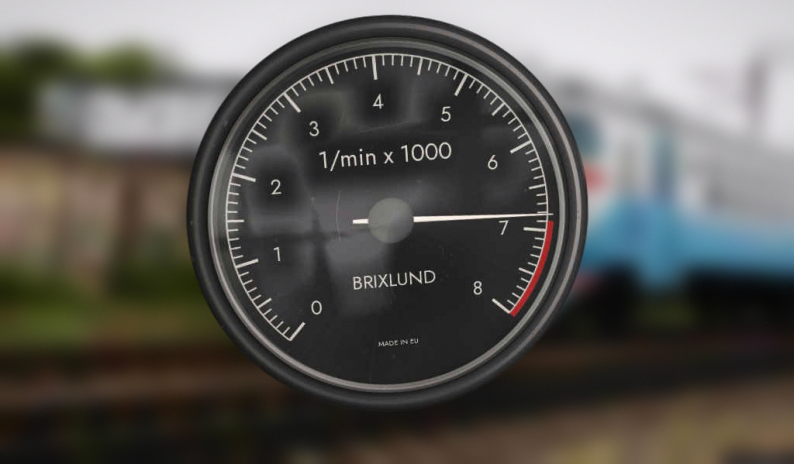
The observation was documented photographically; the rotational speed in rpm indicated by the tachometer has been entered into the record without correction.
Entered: 6800 rpm
